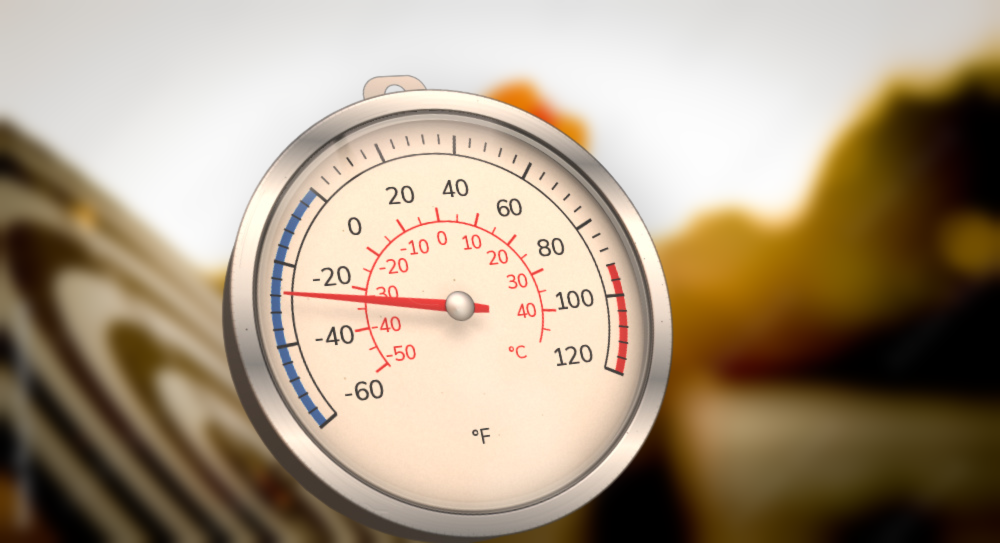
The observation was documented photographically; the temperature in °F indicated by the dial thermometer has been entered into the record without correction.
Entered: -28 °F
